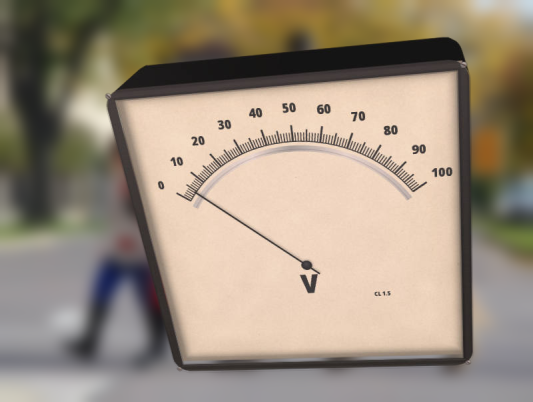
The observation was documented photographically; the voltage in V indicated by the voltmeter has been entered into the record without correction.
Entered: 5 V
